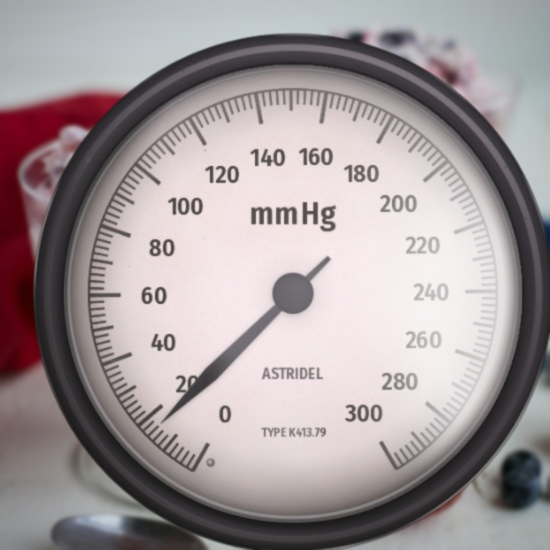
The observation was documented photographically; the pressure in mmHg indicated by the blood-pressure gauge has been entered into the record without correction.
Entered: 16 mmHg
